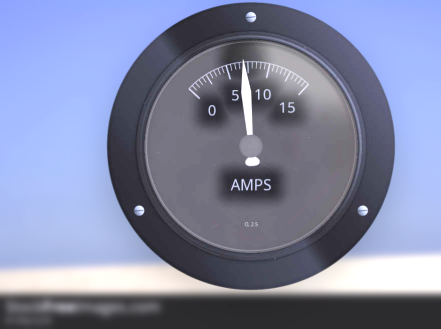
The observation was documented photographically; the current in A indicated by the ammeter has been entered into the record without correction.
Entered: 7 A
